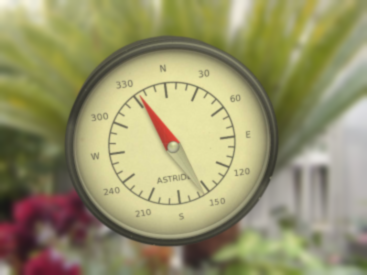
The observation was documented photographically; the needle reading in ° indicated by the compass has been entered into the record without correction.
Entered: 335 °
